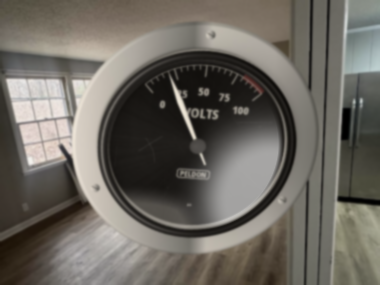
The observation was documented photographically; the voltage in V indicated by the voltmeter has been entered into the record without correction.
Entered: 20 V
